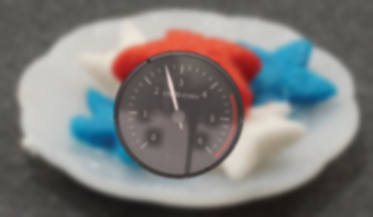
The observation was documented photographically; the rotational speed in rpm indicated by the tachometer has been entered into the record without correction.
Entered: 2600 rpm
